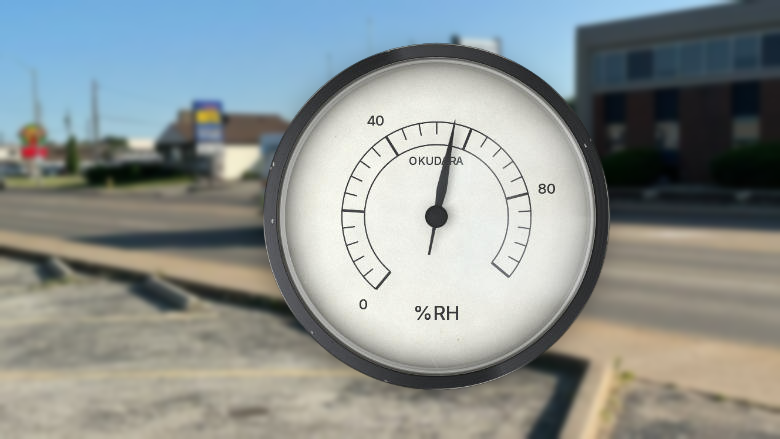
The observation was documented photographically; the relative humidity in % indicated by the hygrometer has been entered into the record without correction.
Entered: 56 %
